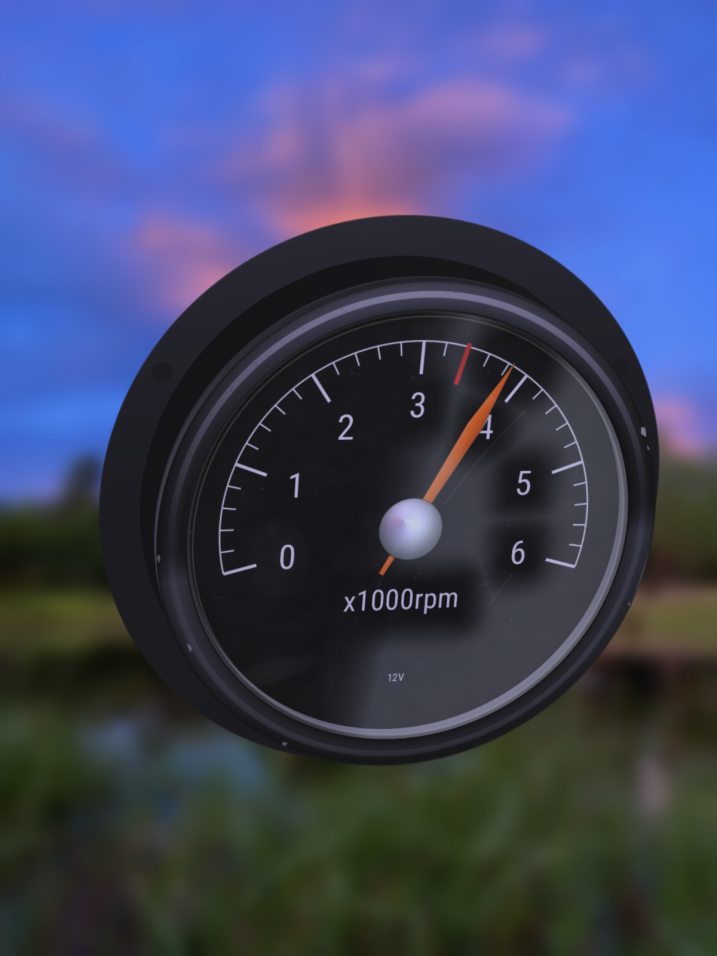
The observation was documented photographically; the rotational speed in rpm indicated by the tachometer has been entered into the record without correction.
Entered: 3800 rpm
